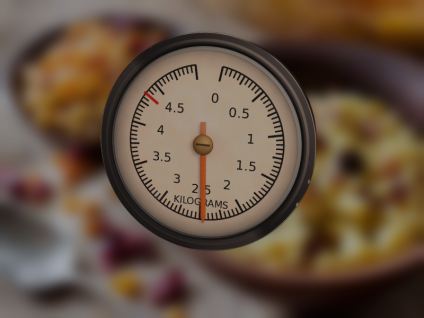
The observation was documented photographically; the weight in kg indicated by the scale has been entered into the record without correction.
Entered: 2.45 kg
